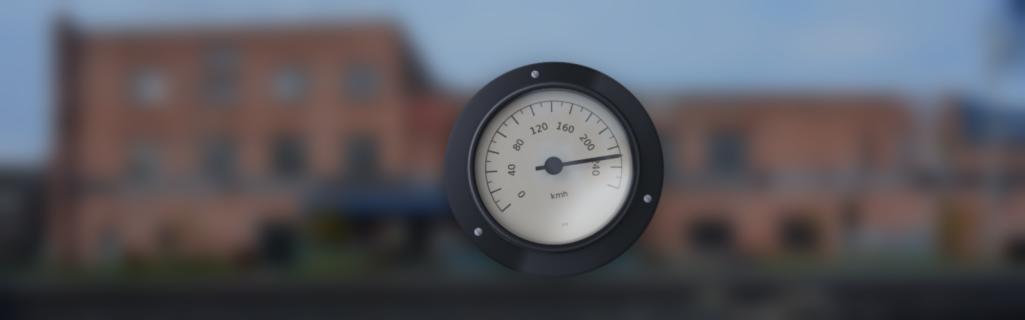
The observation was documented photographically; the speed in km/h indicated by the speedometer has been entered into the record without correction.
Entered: 230 km/h
